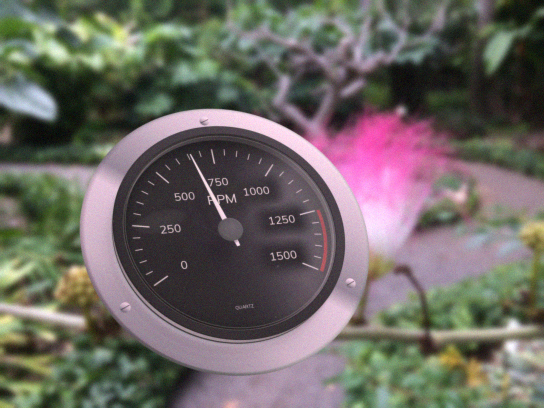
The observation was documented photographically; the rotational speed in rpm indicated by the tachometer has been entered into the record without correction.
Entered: 650 rpm
